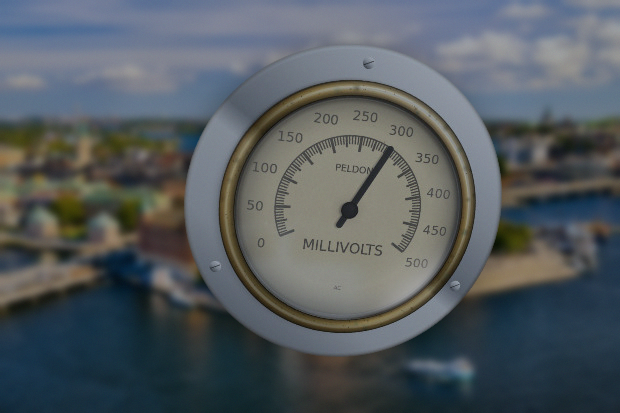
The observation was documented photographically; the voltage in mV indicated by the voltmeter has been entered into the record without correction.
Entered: 300 mV
